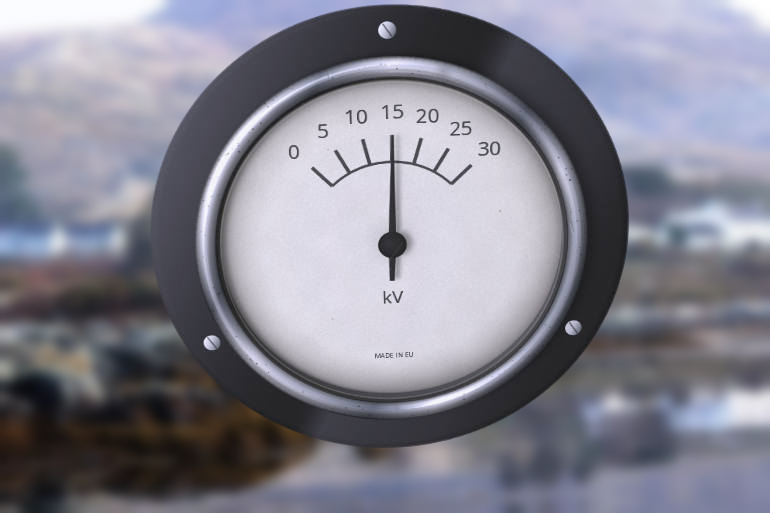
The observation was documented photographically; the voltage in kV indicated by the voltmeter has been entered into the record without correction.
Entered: 15 kV
